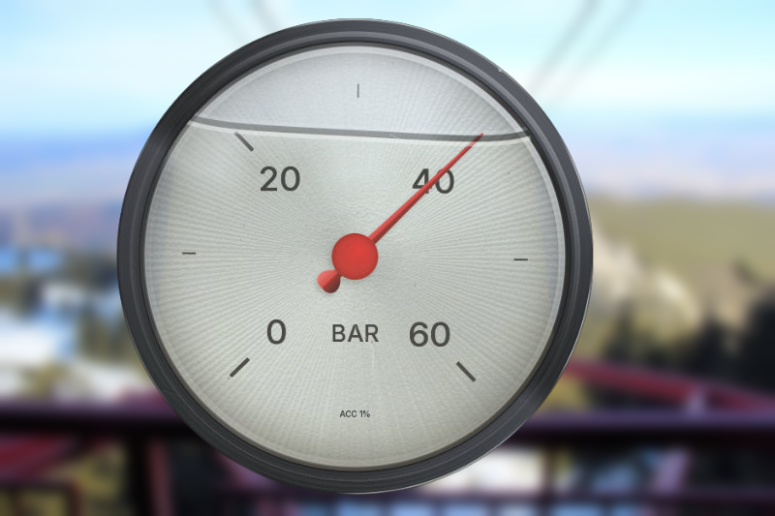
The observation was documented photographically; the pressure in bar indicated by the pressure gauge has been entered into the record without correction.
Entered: 40 bar
